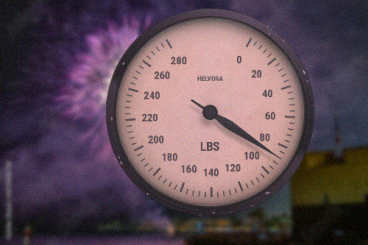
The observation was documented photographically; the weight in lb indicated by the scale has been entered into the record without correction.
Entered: 88 lb
